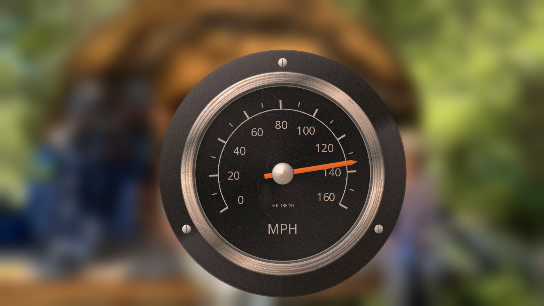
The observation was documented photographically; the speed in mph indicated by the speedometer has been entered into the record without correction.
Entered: 135 mph
